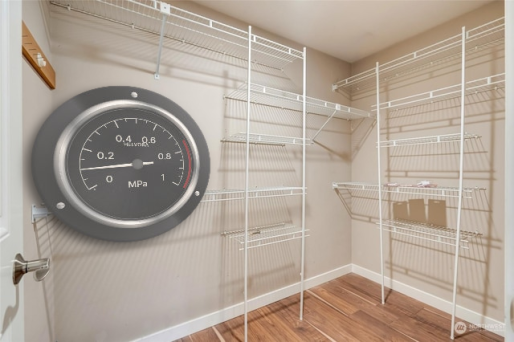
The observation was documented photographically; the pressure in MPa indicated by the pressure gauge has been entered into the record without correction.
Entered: 0.1 MPa
